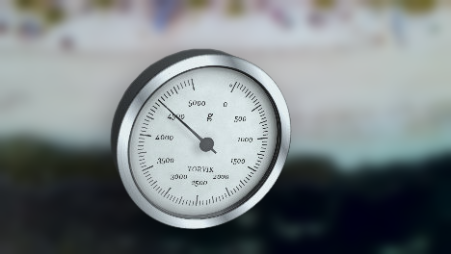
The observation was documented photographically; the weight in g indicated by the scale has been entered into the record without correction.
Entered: 4500 g
